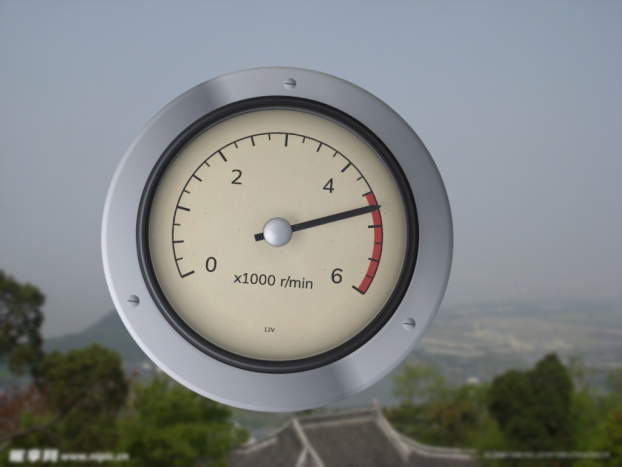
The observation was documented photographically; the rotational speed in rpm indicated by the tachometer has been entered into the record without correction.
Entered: 4750 rpm
